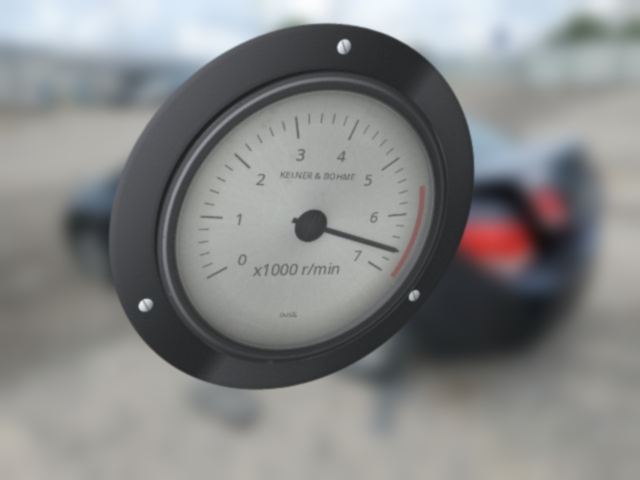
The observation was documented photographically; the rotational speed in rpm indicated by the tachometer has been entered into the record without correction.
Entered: 6600 rpm
